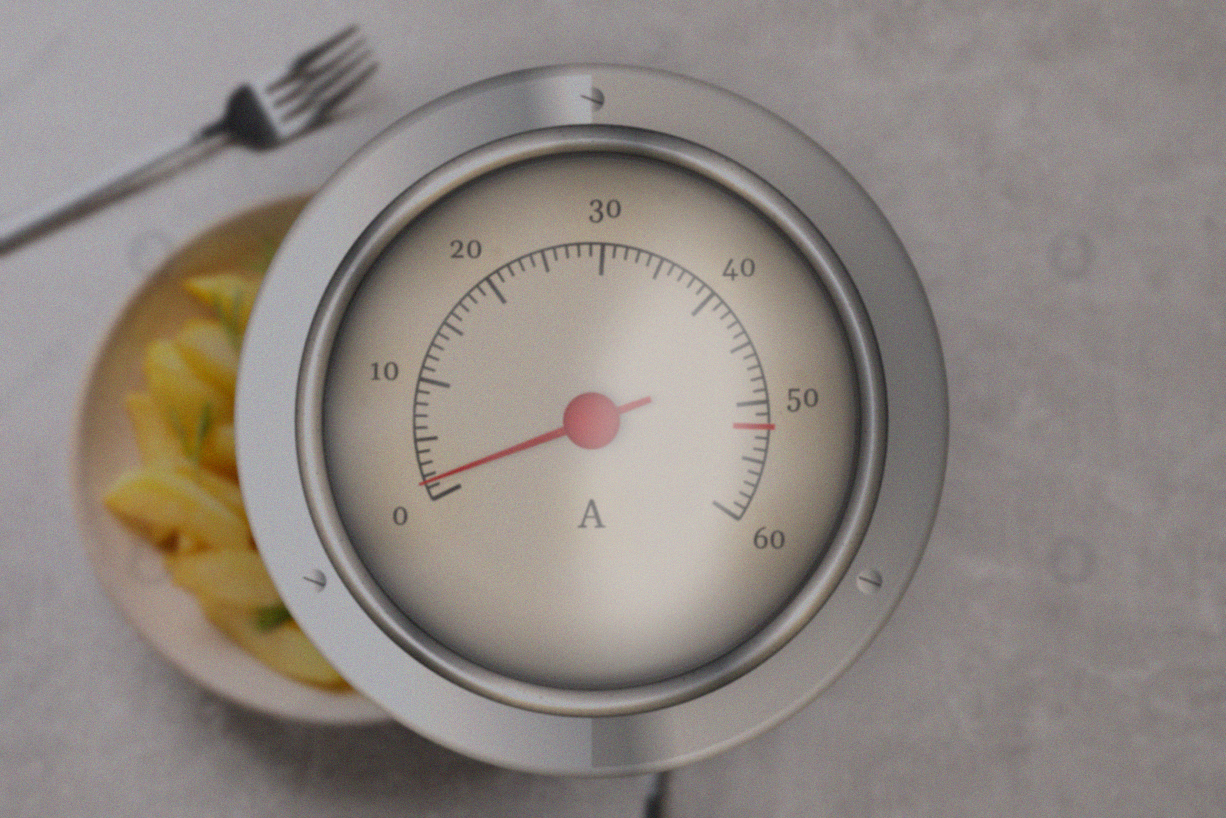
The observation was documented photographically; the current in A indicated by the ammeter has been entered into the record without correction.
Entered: 1.5 A
